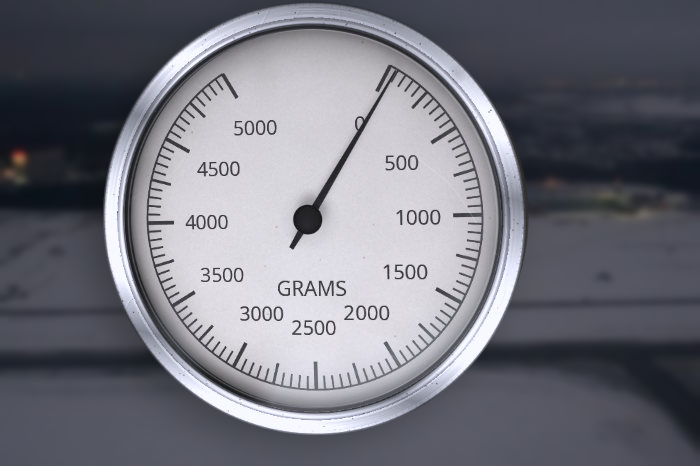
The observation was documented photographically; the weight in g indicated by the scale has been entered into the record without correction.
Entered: 50 g
